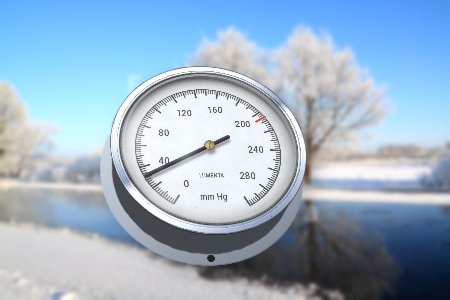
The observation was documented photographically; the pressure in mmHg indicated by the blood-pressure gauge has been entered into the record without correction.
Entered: 30 mmHg
